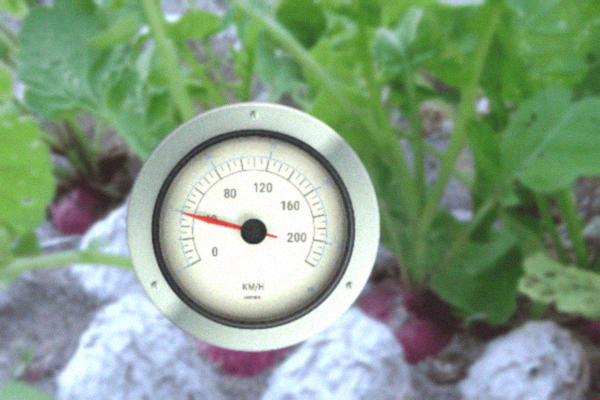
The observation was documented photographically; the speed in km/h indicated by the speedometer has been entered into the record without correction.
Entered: 40 km/h
